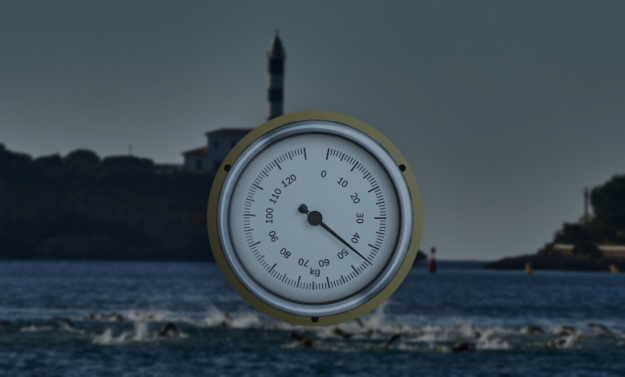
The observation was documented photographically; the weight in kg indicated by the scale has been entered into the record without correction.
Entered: 45 kg
